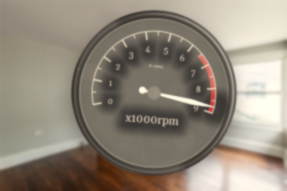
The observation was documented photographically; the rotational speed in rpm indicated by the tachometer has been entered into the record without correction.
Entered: 8750 rpm
